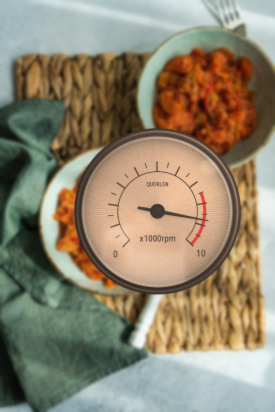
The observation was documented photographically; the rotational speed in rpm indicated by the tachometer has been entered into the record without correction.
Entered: 8750 rpm
